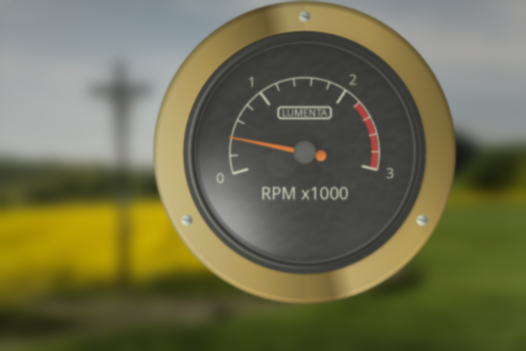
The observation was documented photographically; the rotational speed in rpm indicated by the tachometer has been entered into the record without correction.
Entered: 400 rpm
